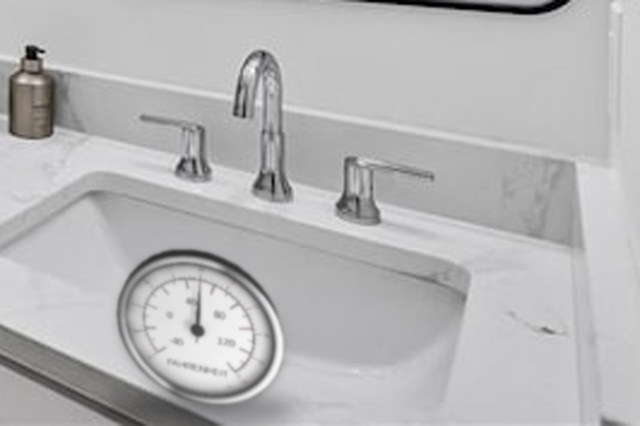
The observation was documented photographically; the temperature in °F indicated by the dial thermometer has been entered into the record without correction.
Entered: 50 °F
